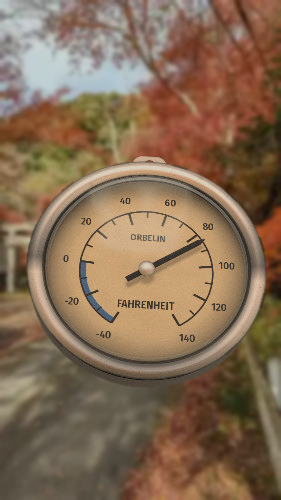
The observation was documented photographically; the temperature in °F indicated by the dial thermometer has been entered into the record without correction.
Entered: 85 °F
